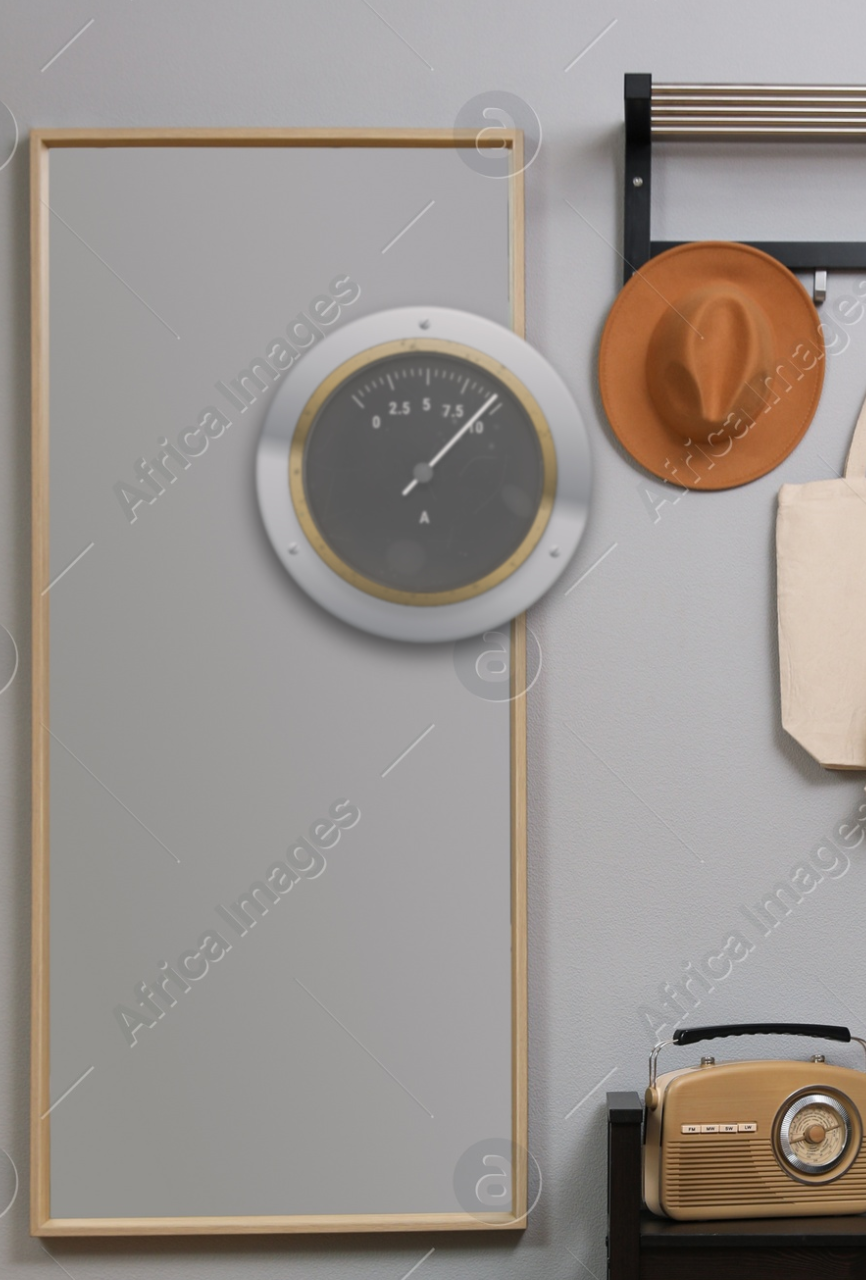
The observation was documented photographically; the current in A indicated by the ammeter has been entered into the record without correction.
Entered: 9.5 A
